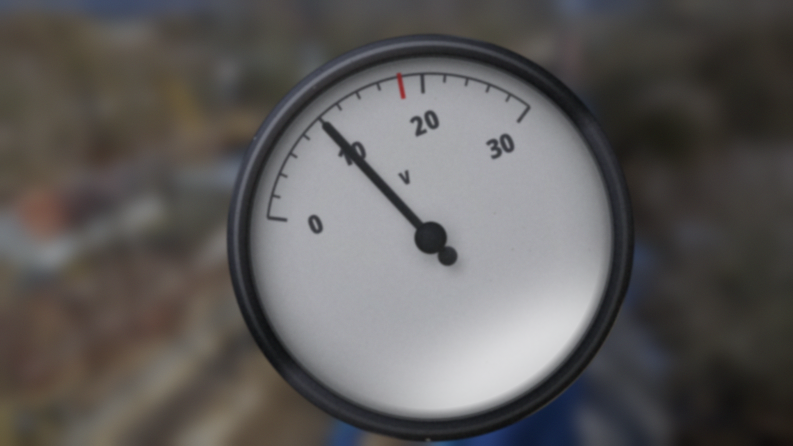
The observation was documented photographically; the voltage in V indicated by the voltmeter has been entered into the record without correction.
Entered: 10 V
